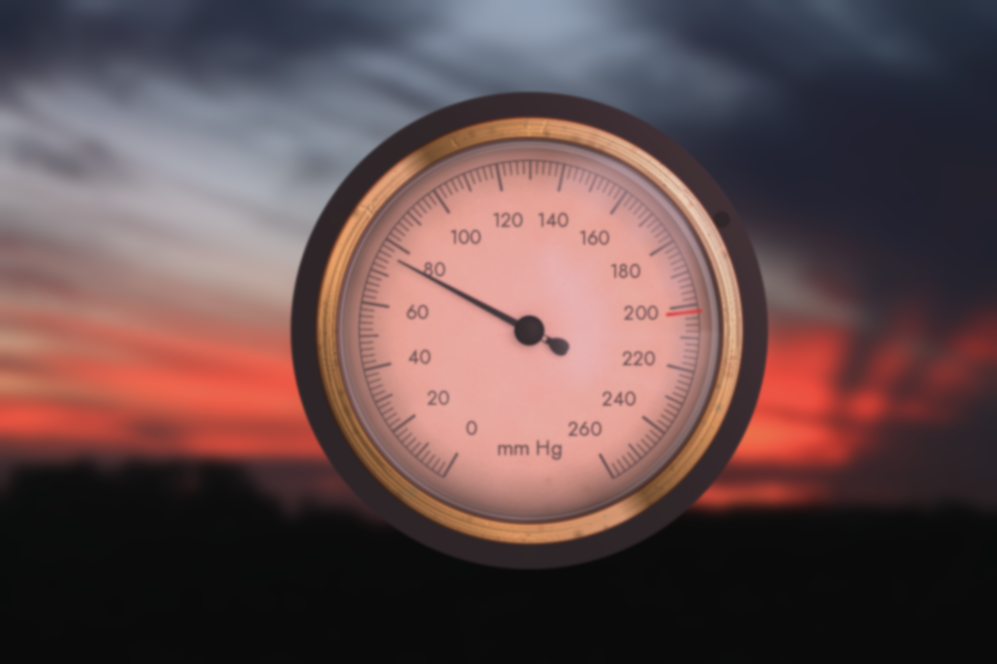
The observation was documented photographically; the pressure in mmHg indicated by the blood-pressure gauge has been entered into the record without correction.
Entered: 76 mmHg
